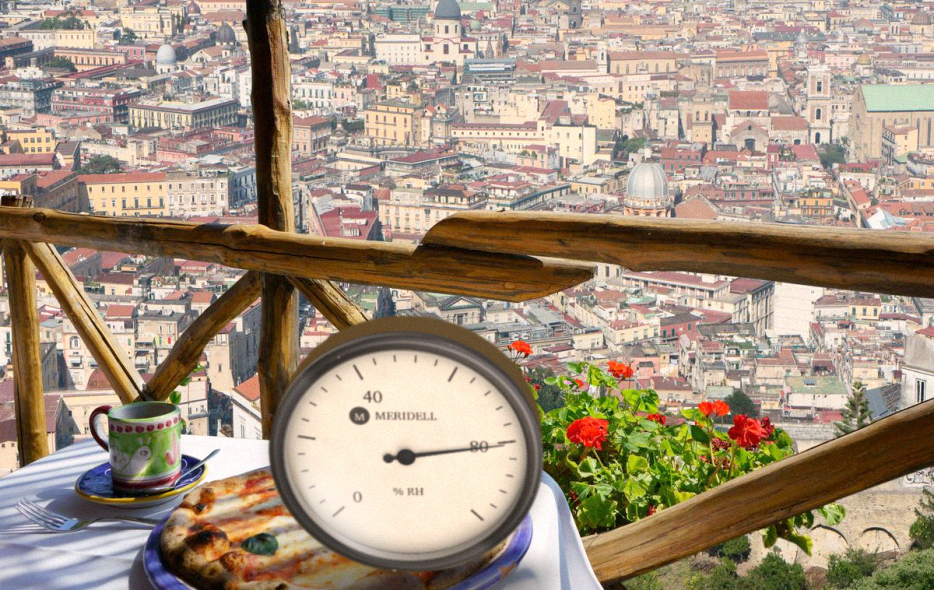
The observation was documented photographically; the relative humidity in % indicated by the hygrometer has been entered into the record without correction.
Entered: 80 %
